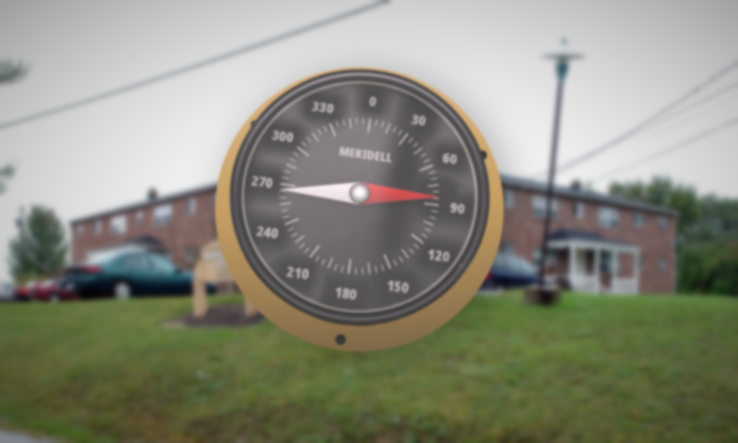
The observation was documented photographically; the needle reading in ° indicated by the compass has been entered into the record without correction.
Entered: 85 °
